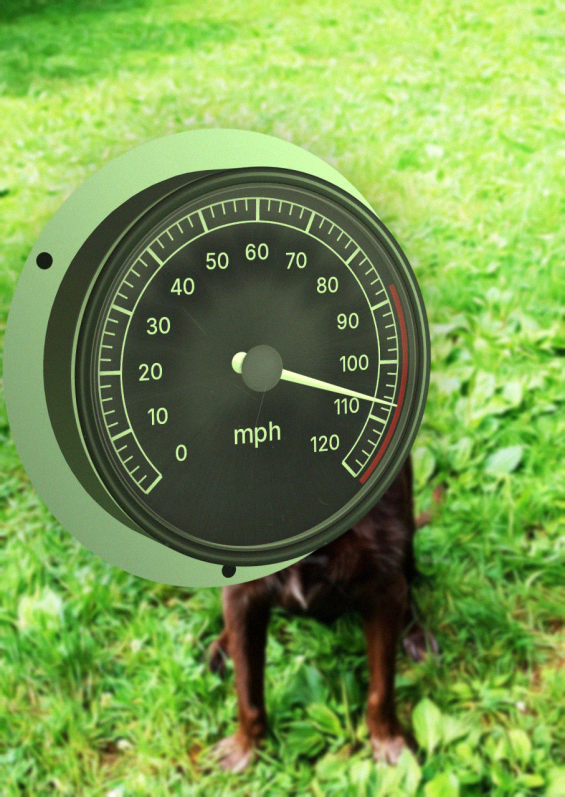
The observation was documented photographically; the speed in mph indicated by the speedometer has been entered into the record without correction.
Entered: 107 mph
